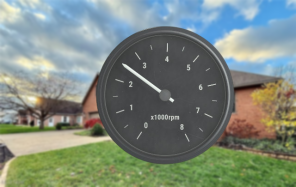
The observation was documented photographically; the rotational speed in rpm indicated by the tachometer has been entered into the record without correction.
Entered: 2500 rpm
